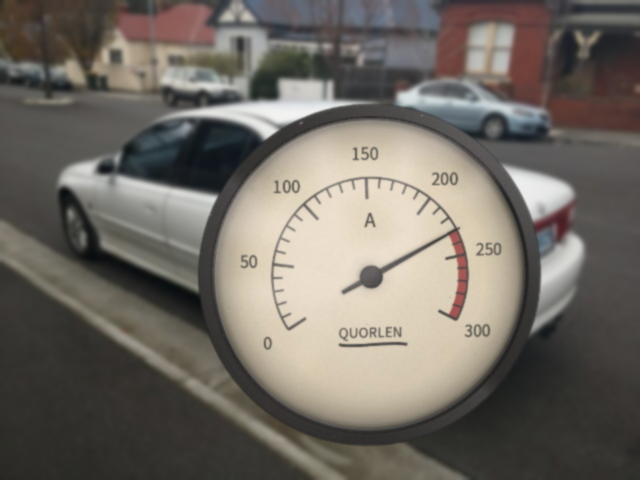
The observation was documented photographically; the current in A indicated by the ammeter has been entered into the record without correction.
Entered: 230 A
